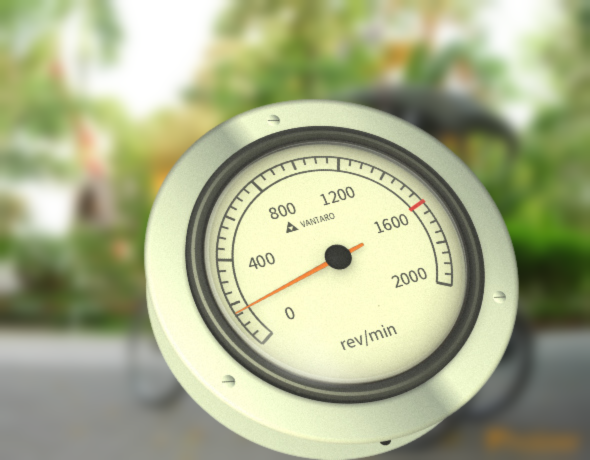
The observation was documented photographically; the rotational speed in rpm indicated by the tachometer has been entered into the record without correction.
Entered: 150 rpm
